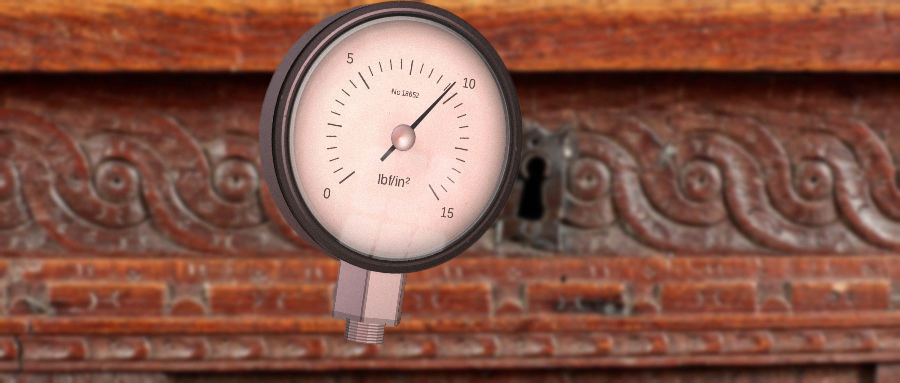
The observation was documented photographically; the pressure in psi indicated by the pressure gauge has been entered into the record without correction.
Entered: 9.5 psi
